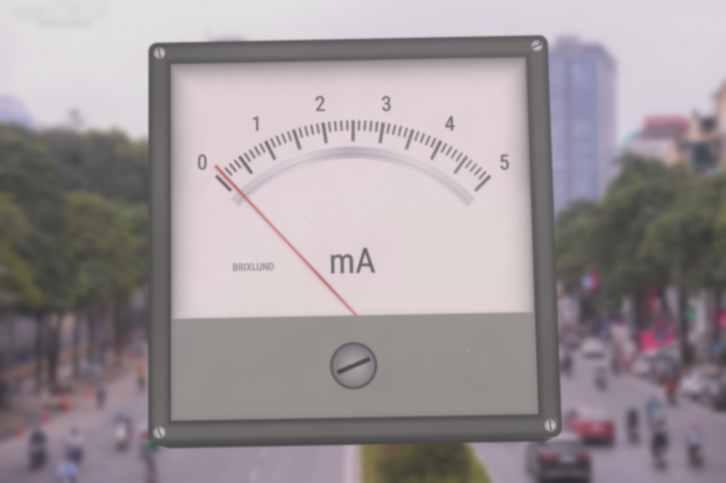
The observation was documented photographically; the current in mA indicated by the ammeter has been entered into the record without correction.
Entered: 0.1 mA
